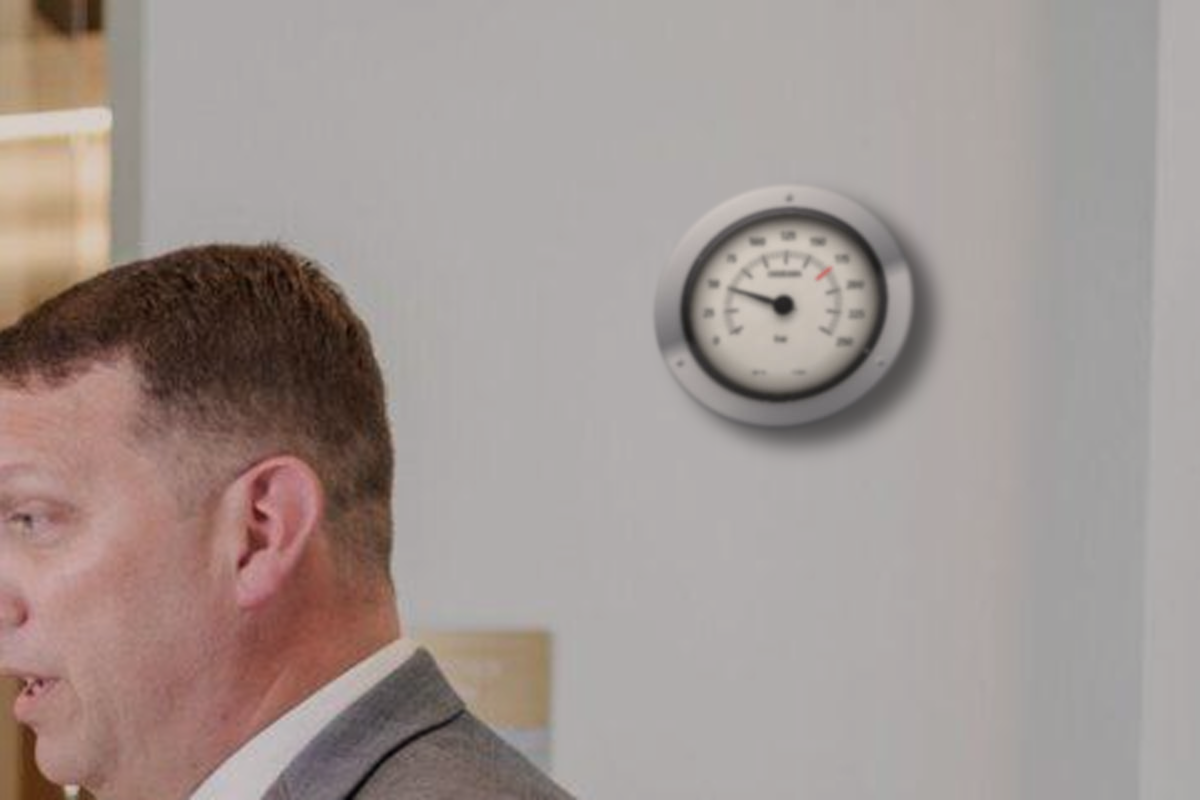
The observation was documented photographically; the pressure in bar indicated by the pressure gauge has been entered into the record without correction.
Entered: 50 bar
